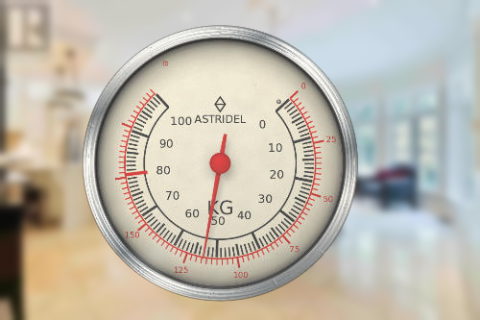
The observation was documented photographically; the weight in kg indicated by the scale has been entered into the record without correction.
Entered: 53 kg
